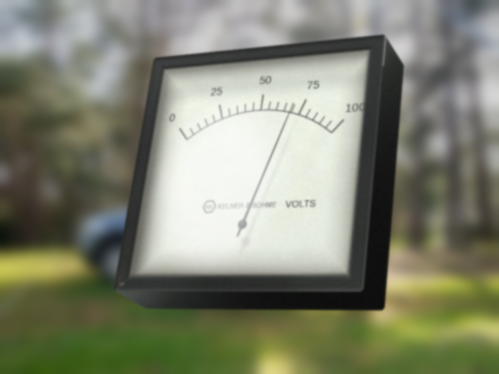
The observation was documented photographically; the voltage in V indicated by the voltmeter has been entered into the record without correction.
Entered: 70 V
